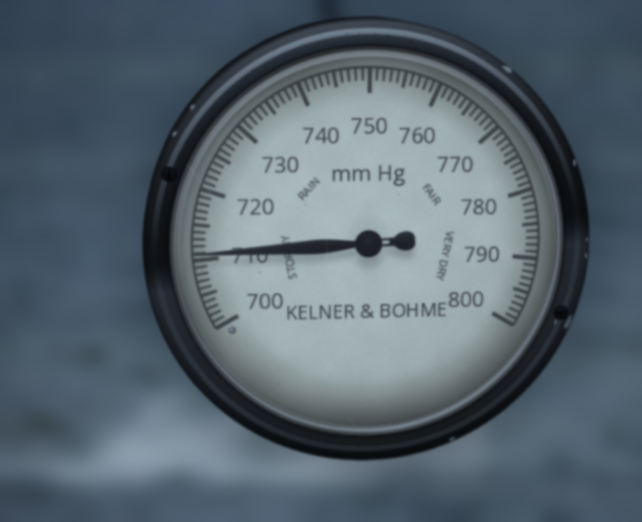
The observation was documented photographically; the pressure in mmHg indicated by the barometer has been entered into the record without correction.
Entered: 711 mmHg
